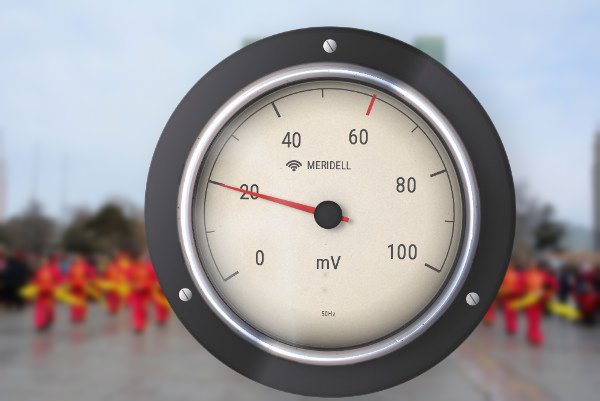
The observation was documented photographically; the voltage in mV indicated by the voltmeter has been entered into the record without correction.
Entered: 20 mV
